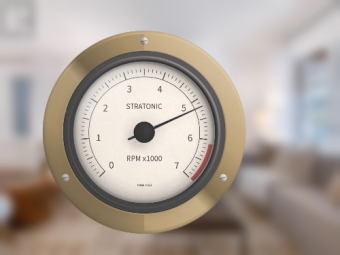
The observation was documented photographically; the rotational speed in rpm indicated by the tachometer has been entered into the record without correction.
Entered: 5200 rpm
